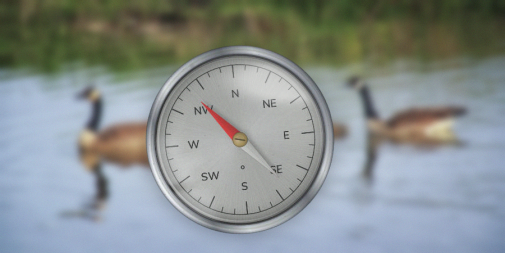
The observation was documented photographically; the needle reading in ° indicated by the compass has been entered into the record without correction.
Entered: 320 °
